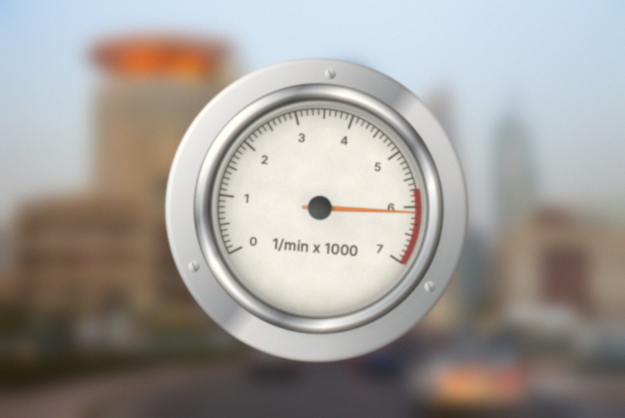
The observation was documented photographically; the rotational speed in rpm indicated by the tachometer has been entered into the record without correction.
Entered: 6100 rpm
